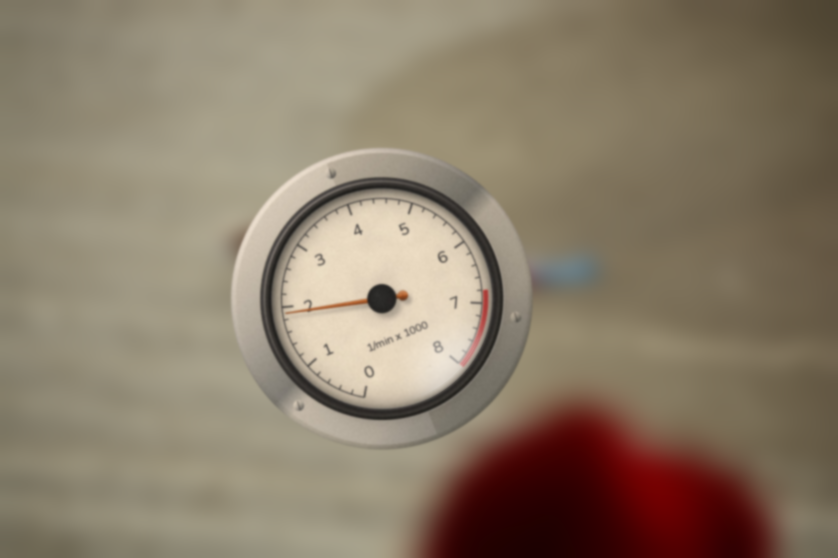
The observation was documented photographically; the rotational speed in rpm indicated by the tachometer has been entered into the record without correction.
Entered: 1900 rpm
